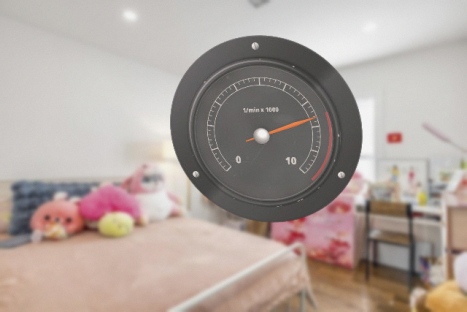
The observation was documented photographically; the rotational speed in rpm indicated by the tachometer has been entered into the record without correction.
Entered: 7600 rpm
